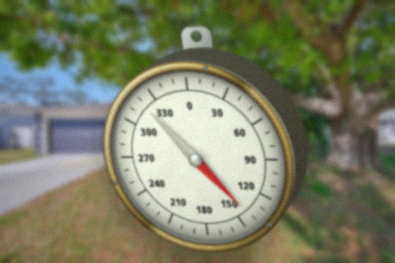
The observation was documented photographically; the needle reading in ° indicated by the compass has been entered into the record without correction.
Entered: 140 °
